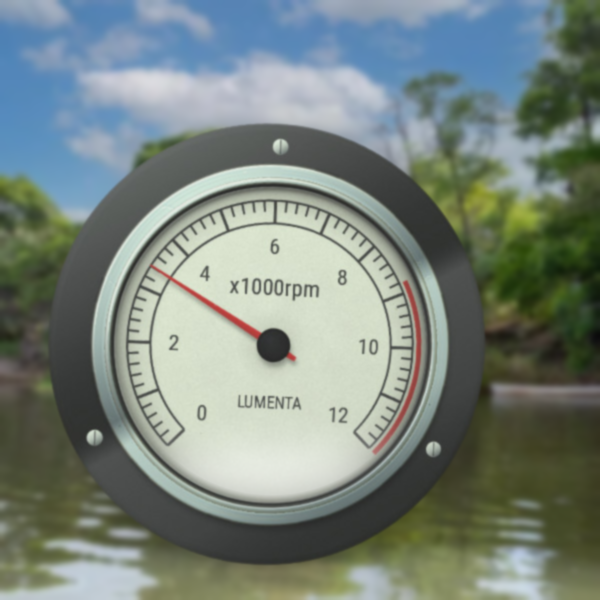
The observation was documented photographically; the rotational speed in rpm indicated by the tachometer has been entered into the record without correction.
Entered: 3400 rpm
